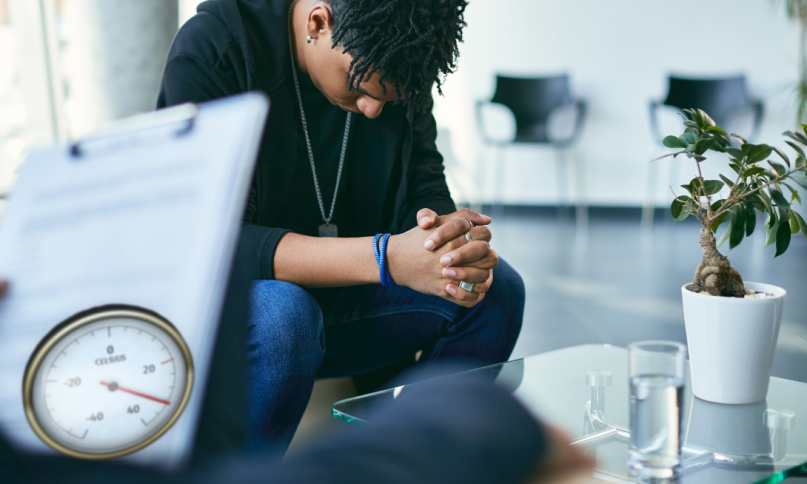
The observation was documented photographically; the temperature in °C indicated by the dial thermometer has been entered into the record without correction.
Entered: 32 °C
